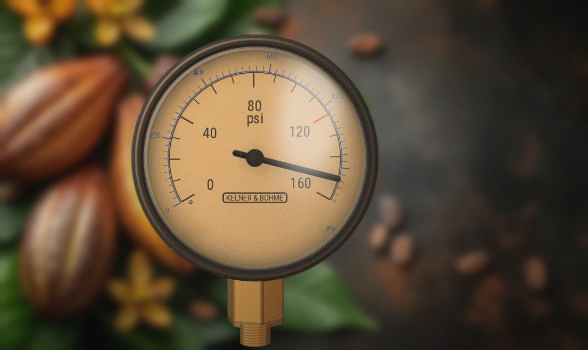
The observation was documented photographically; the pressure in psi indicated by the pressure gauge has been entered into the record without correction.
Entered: 150 psi
